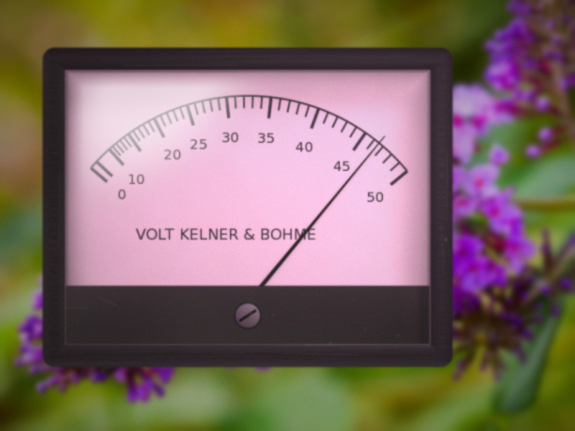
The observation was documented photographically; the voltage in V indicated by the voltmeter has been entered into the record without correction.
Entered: 46.5 V
